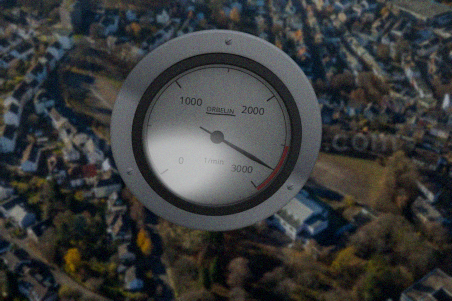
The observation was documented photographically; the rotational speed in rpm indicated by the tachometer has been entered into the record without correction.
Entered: 2750 rpm
